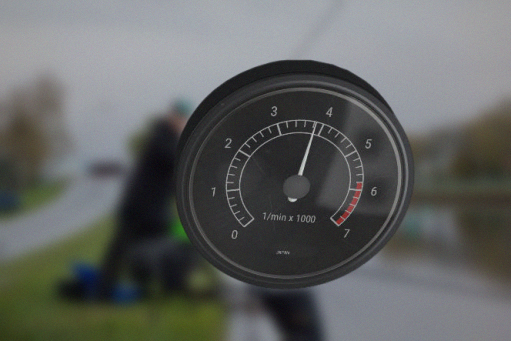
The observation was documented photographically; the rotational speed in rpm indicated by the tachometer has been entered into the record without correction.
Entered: 3800 rpm
